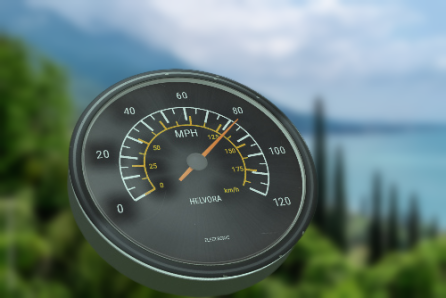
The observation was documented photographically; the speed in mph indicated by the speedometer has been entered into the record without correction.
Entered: 82.5 mph
